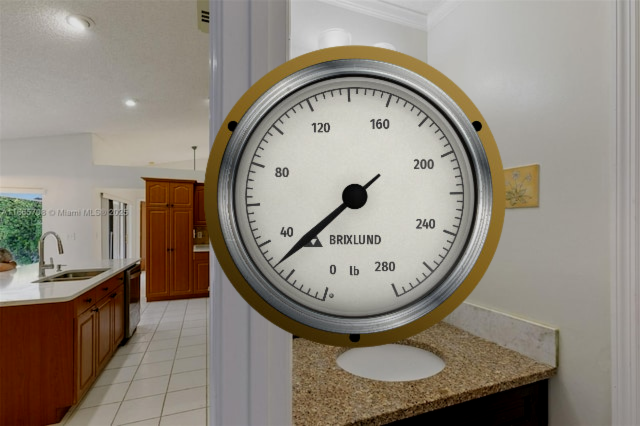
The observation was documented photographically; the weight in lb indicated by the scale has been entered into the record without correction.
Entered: 28 lb
